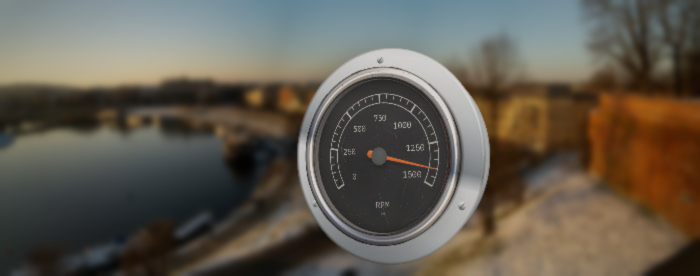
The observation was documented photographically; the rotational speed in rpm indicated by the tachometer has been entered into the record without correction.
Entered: 1400 rpm
